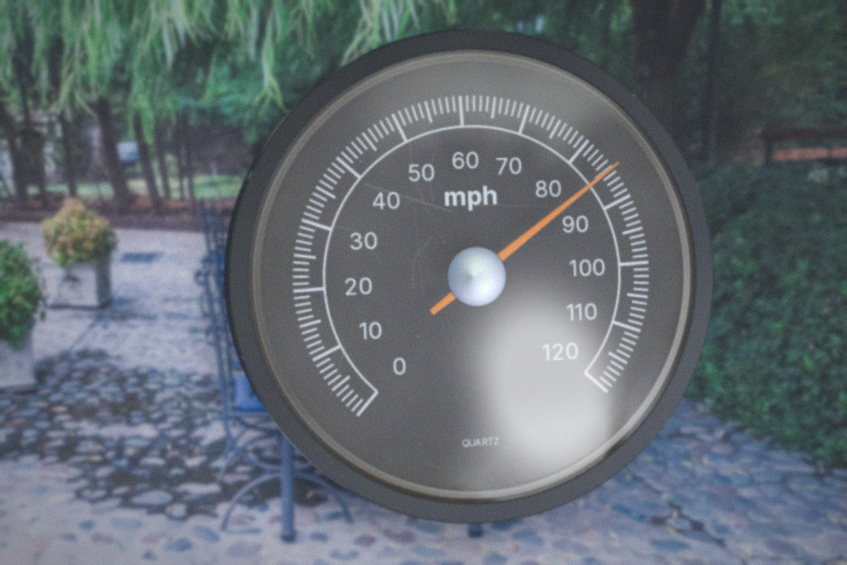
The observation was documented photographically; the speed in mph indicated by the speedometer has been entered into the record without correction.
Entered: 85 mph
